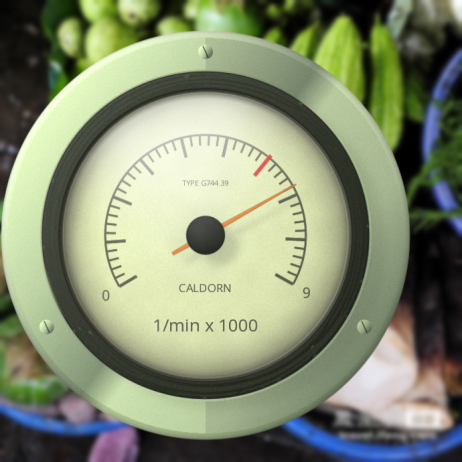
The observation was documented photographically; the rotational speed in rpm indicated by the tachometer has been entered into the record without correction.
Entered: 6800 rpm
